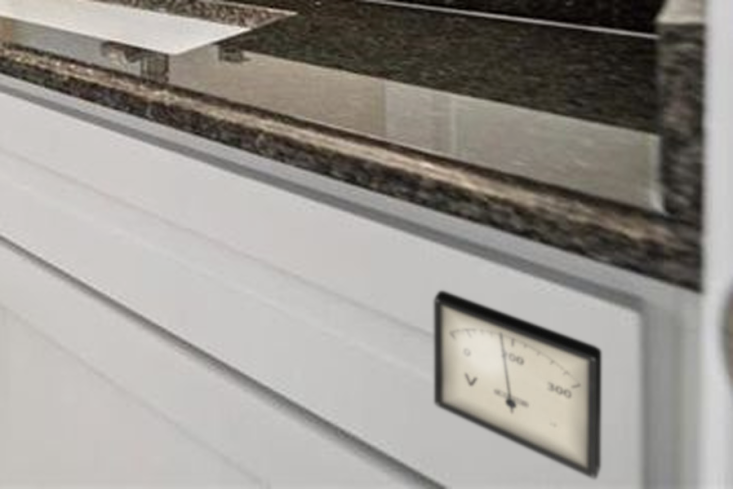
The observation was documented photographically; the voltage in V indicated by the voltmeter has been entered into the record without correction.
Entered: 180 V
